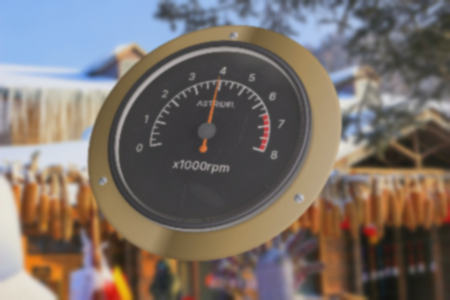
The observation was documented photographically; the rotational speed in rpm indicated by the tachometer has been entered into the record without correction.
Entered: 4000 rpm
